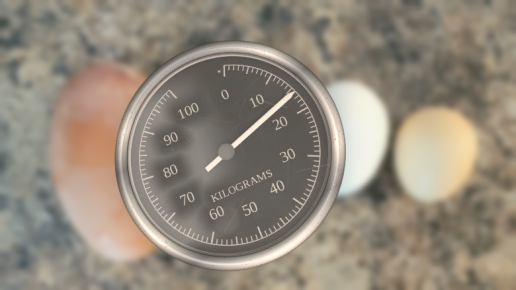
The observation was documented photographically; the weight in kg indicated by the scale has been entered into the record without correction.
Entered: 16 kg
